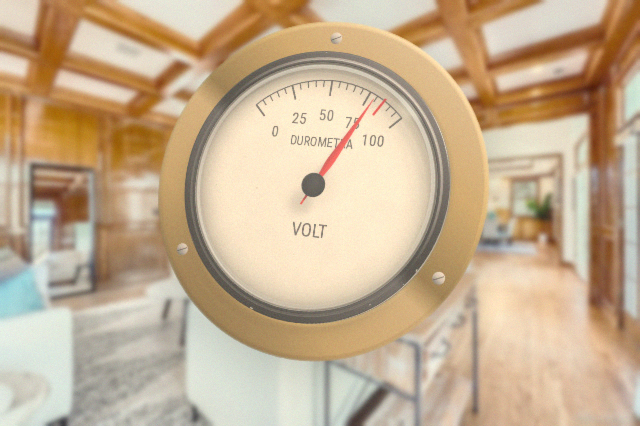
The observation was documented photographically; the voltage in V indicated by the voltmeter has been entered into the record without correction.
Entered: 80 V
